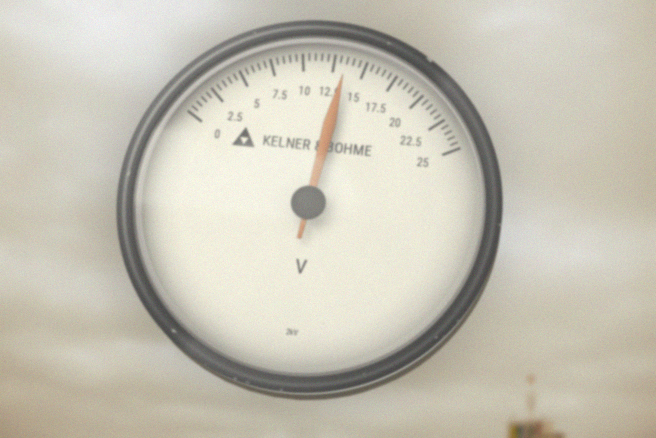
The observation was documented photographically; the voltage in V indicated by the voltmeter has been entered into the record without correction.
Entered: 13.5 V
